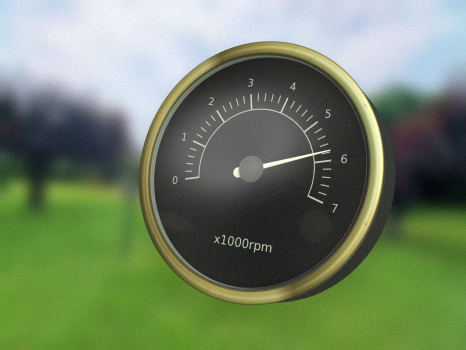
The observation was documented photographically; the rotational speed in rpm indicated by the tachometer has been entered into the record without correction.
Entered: 5800 rpm
